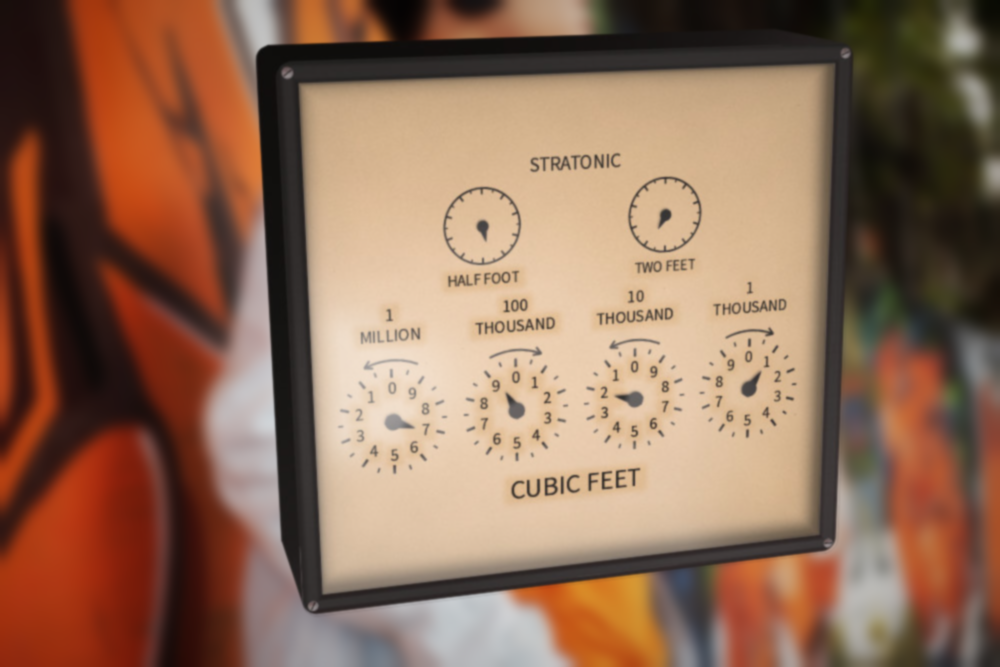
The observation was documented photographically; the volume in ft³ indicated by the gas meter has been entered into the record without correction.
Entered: 692100 ft³
